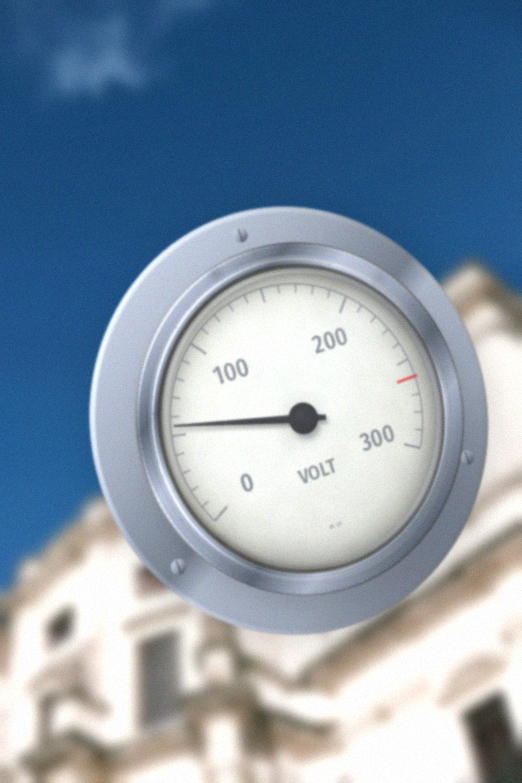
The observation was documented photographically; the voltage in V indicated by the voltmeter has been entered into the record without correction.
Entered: 55 V
